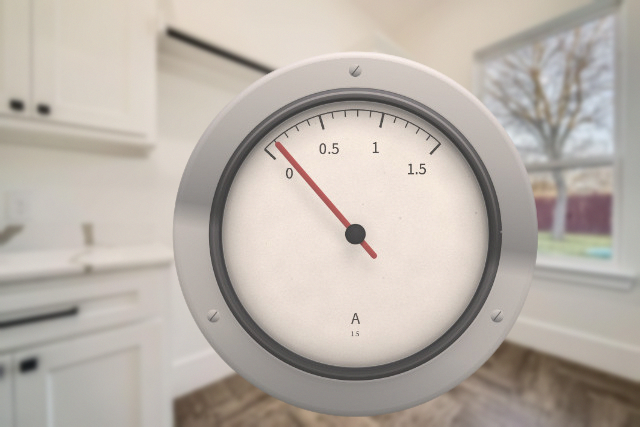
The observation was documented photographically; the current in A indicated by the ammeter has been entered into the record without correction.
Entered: 0.1 A
